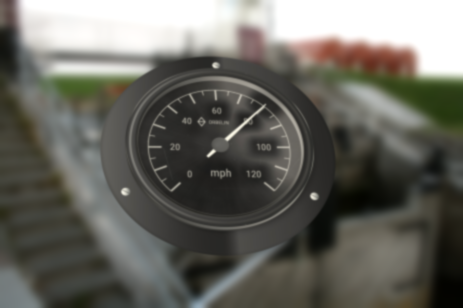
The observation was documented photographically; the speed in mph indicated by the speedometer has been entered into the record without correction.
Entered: 80 mph
